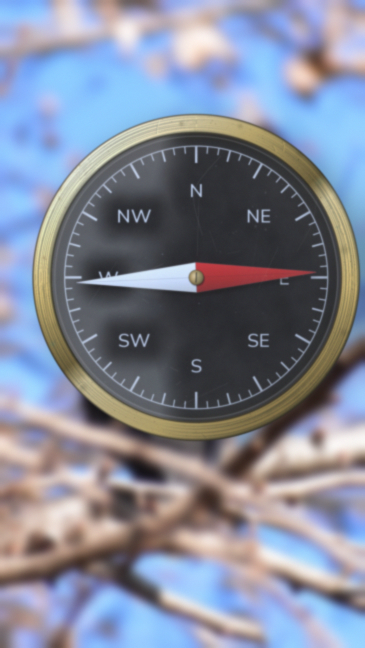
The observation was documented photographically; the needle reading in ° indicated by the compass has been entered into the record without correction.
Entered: 87.5 °
